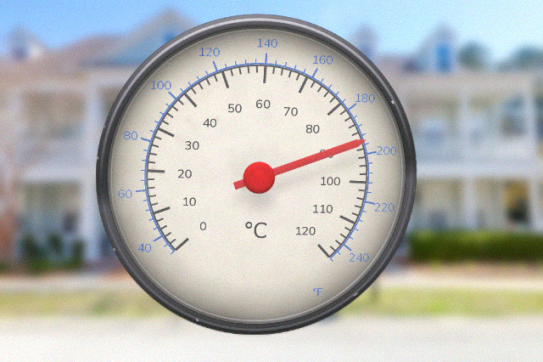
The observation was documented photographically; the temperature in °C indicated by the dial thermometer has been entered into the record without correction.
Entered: 90 °C
